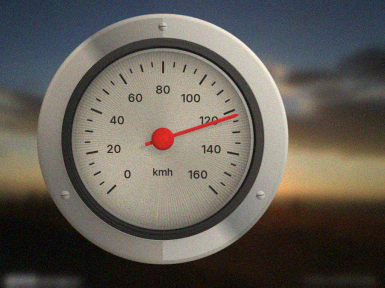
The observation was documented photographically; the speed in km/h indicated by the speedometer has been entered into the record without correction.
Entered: 122.5 km/h
